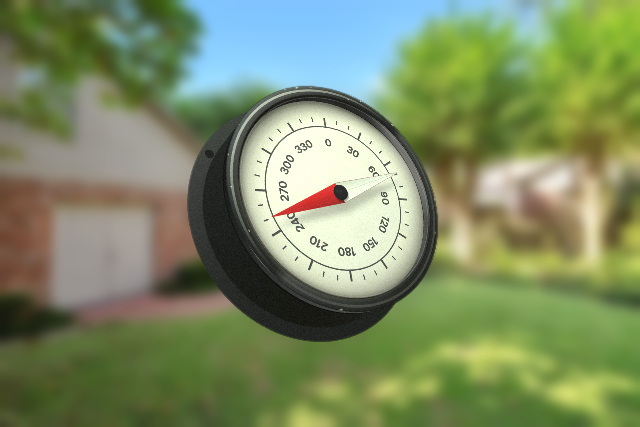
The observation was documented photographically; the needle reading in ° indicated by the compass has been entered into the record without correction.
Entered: 250 °
